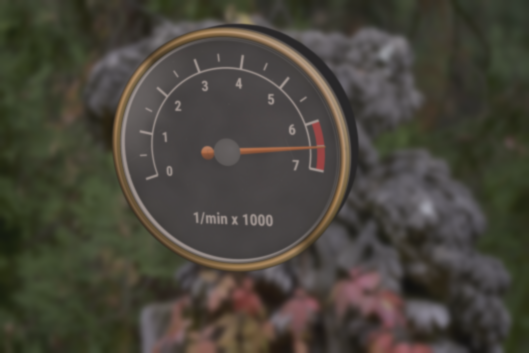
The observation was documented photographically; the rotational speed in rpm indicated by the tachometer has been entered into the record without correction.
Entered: 6500 rpm
